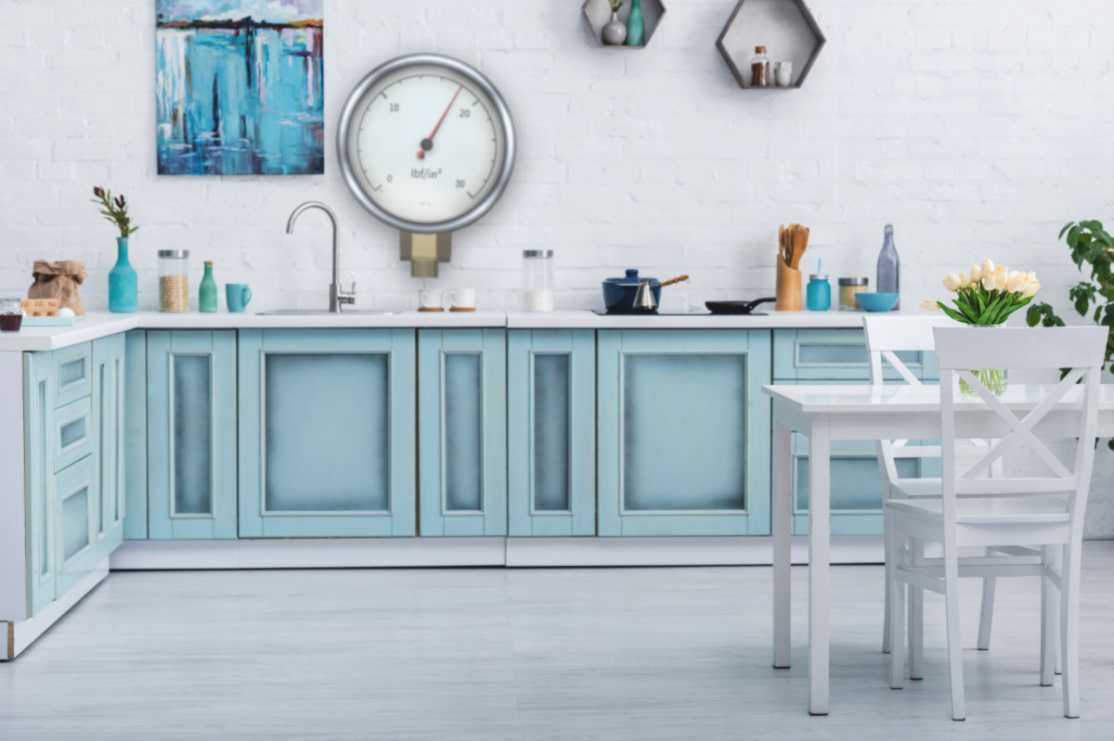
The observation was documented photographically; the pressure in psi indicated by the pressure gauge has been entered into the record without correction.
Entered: 18 psi
